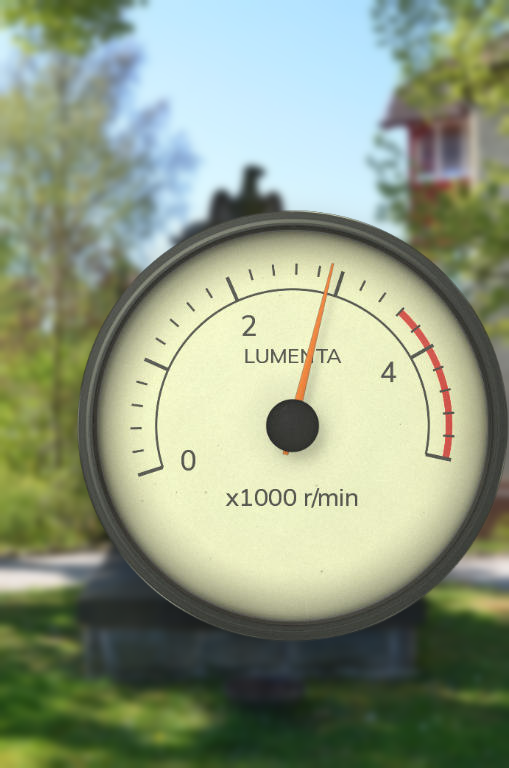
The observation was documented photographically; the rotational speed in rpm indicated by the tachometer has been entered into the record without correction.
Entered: 2900 rpm
